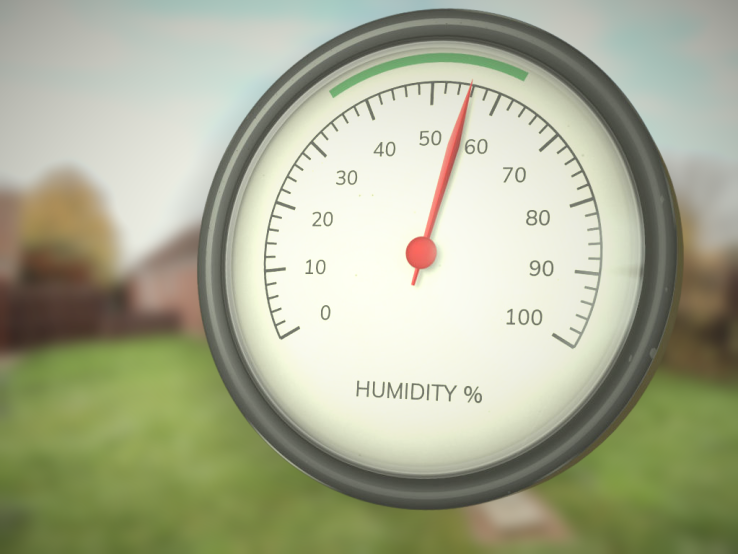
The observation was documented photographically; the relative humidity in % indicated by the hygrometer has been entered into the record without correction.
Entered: 56 %
